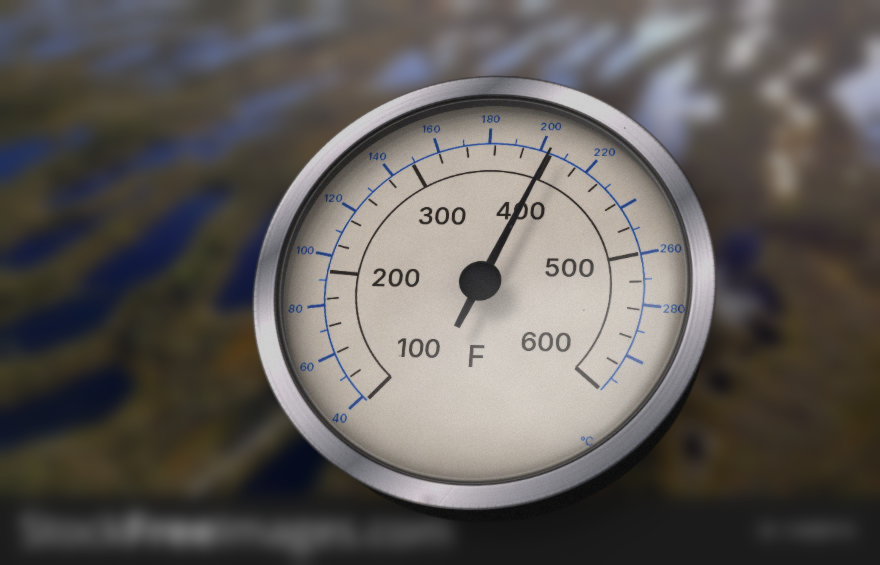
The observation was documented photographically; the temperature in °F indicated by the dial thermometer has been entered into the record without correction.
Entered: 400 °F
